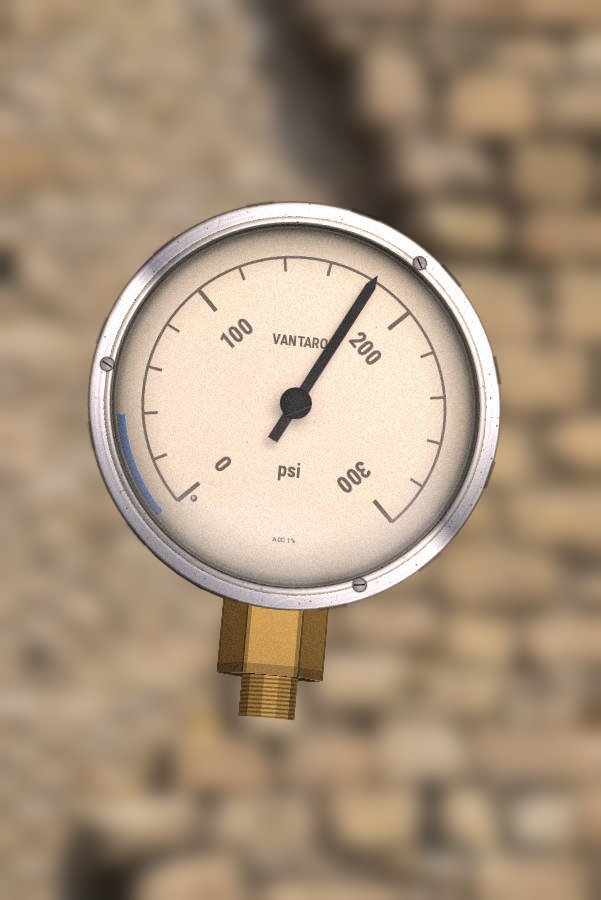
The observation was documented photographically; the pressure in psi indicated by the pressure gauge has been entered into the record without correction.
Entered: 180 psi
